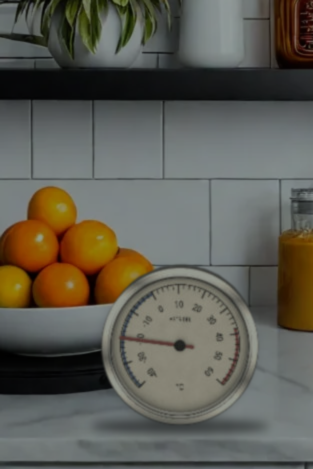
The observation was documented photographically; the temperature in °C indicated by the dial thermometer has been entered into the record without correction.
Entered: -20 °C
